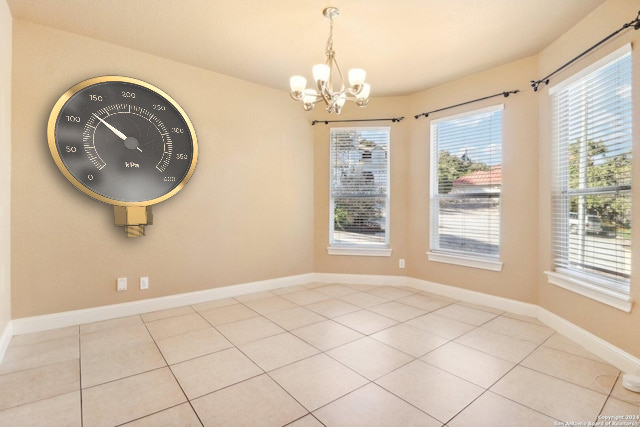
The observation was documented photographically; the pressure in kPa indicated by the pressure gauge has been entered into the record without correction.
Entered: 125 kPa
